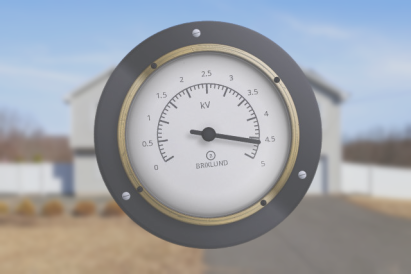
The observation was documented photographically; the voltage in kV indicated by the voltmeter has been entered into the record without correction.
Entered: 4.6 kV
